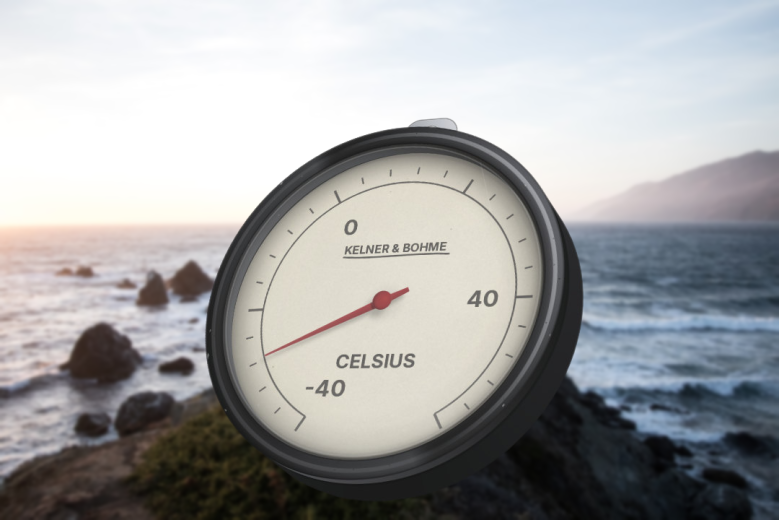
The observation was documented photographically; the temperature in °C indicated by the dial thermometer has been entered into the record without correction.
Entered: -28 °C
